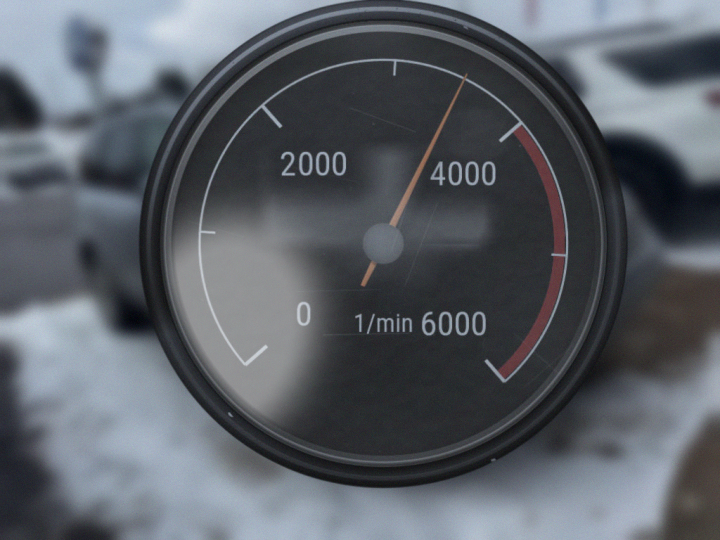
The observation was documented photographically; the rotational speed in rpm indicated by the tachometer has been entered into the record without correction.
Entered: 3500 rpm
